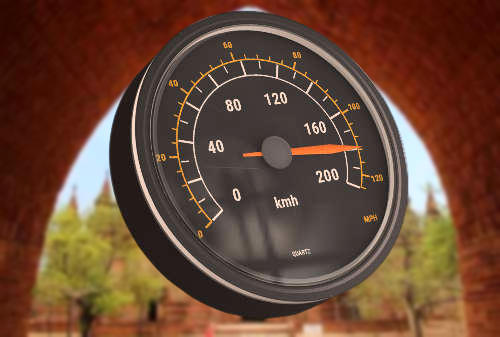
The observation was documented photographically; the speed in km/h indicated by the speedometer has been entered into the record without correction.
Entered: 180 km/h
